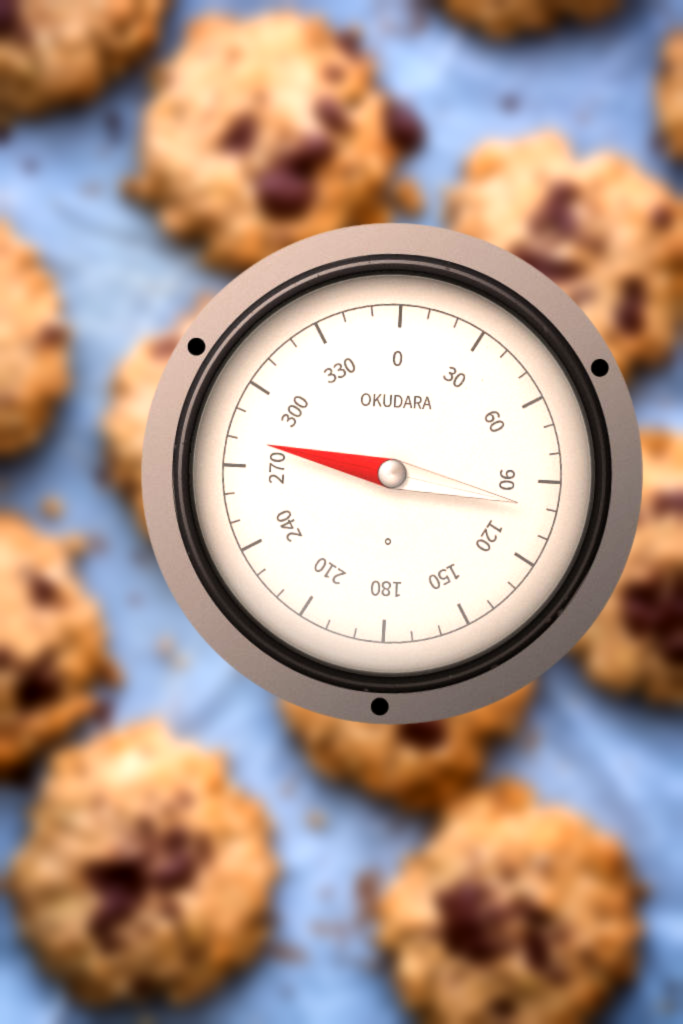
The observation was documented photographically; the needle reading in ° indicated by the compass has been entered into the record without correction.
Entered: 280 °
